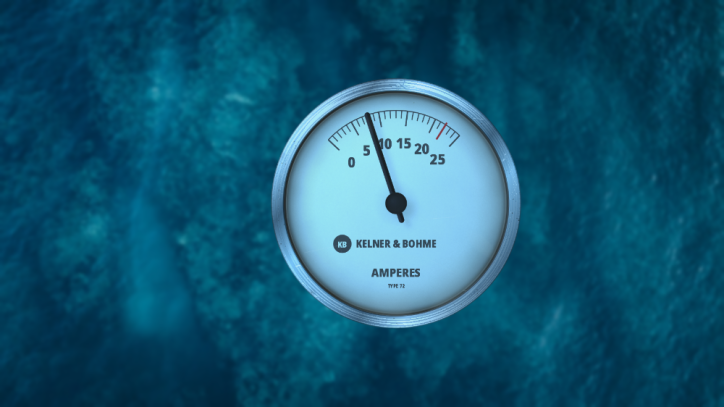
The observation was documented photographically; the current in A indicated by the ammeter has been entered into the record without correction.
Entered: 8 A
